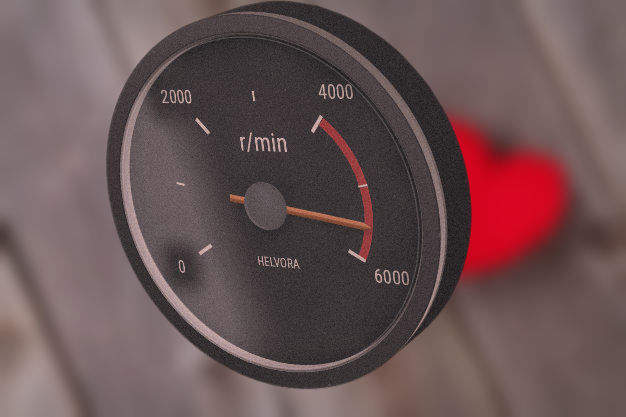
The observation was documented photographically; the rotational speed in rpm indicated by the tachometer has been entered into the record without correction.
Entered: 5500 rpm
